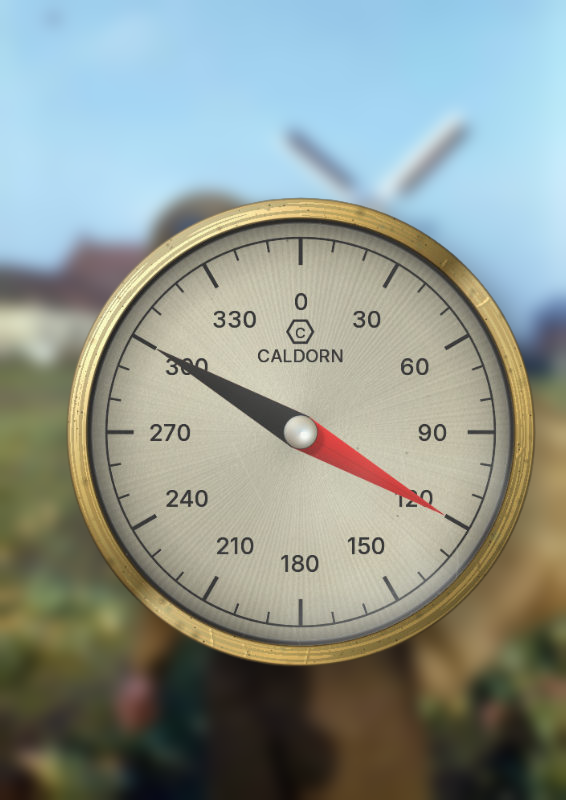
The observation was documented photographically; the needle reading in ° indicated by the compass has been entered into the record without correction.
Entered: 120 °
